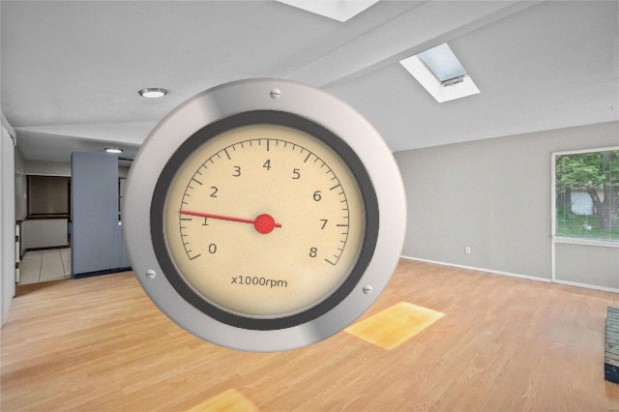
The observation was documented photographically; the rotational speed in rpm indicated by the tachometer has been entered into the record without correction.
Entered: 1200 rpm
